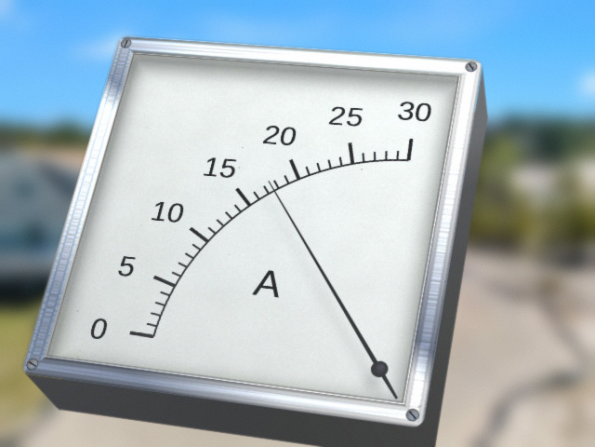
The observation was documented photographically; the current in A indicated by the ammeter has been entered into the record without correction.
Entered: 17.5 A
